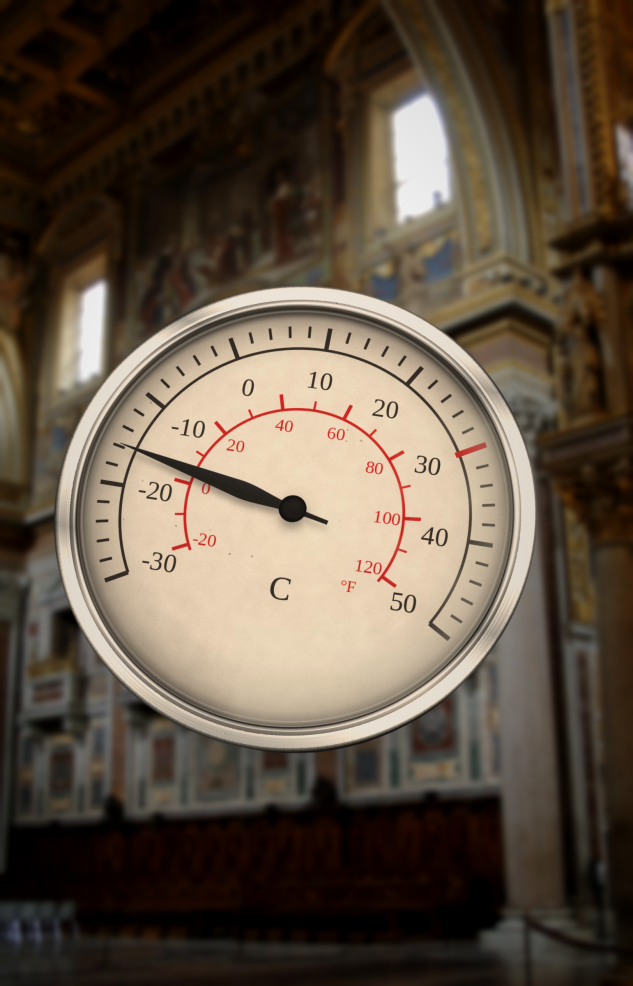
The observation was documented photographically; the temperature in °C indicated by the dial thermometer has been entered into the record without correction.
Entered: -16 °C
